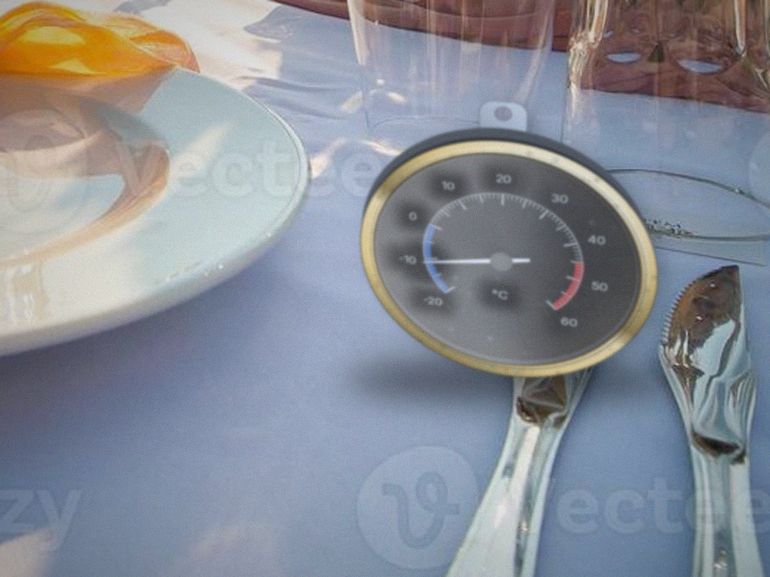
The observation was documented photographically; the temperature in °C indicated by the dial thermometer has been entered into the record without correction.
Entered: -10 °C
